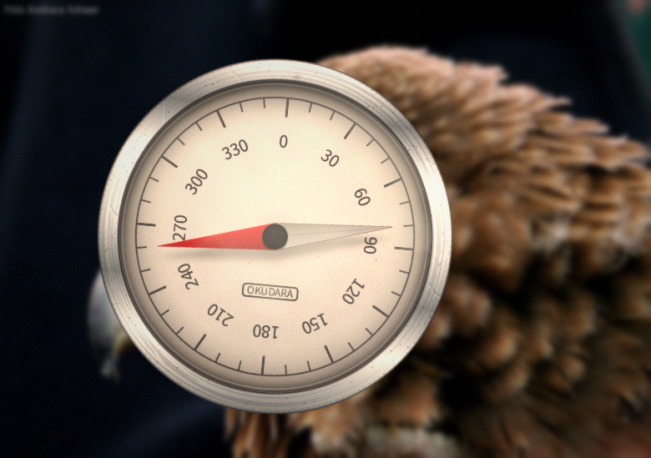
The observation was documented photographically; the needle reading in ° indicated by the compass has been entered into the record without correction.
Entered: 260 °
